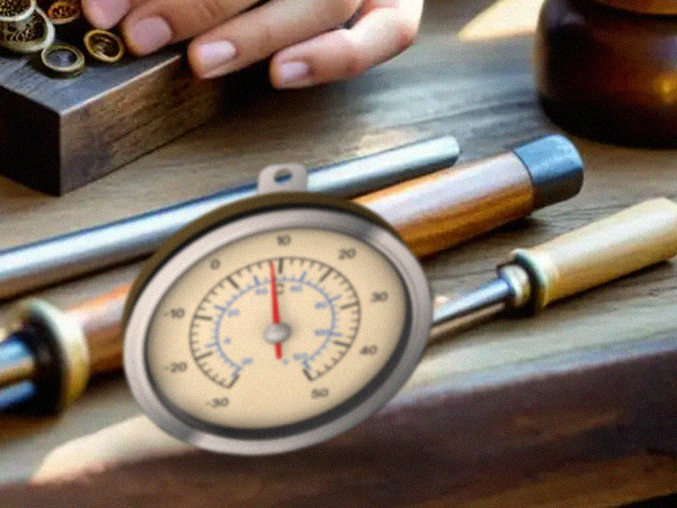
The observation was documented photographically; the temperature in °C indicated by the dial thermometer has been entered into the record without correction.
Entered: 8 °C
